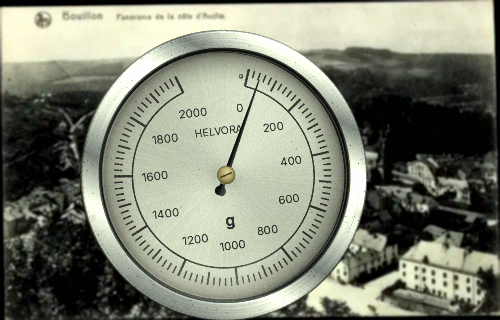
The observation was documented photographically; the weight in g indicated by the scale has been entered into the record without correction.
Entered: 40 g
